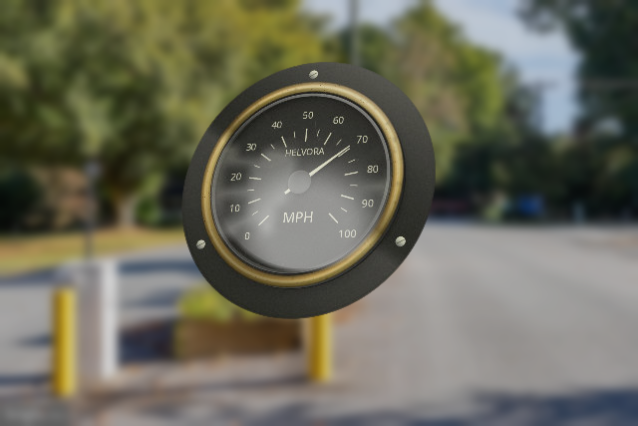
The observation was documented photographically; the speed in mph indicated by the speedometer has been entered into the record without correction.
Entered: 70 mph
